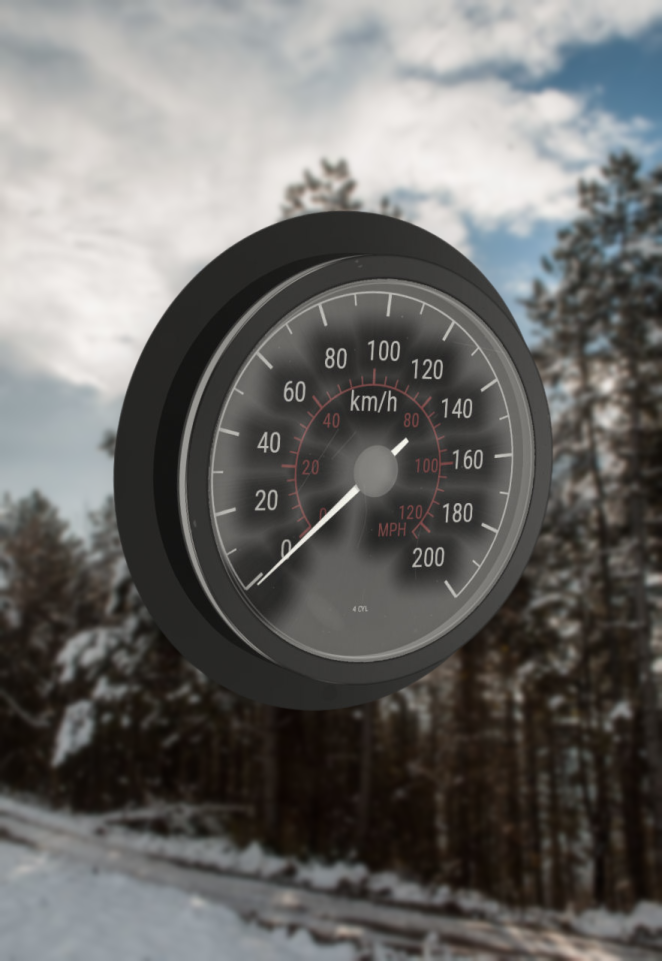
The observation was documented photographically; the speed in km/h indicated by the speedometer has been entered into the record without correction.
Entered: 0 km/h
